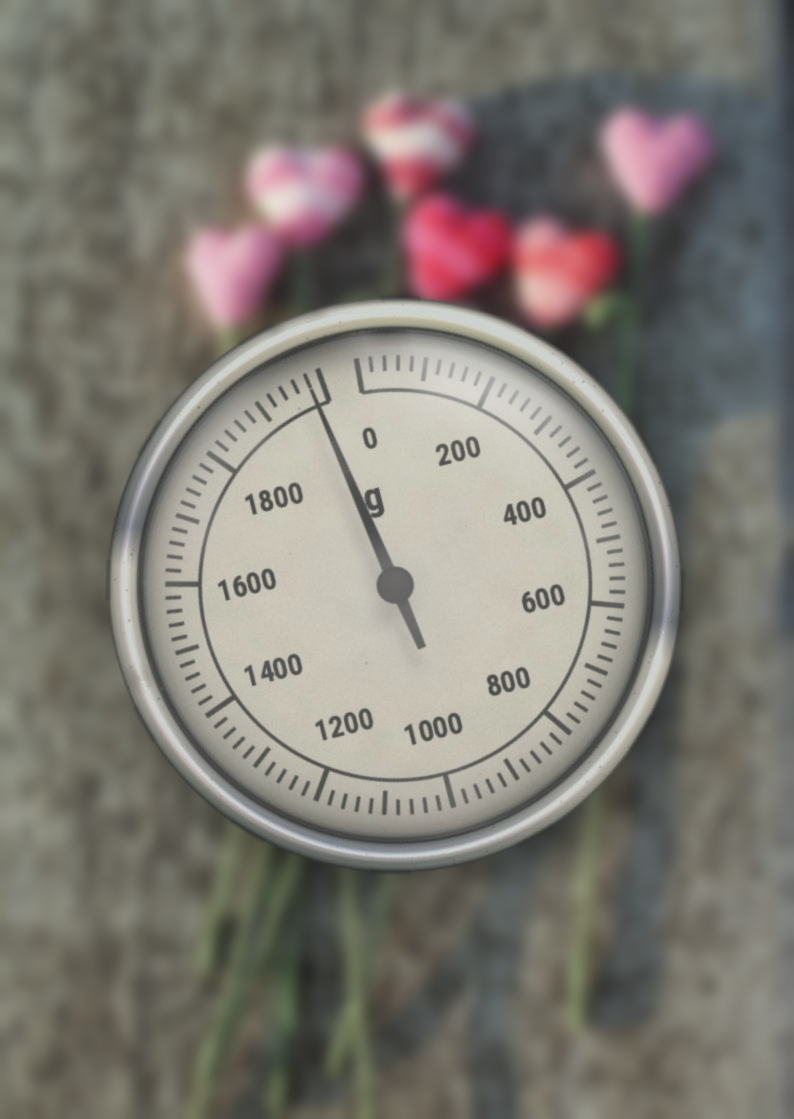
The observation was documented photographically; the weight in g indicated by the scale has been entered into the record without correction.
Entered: 1980 g
